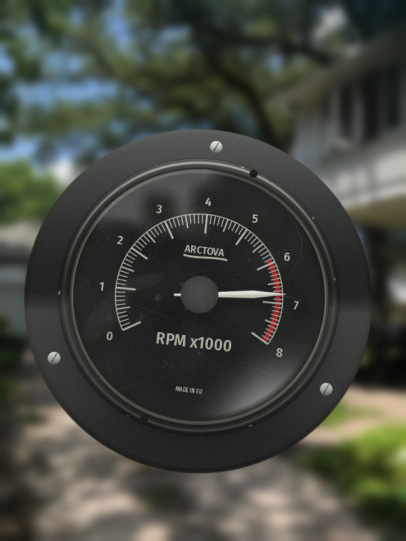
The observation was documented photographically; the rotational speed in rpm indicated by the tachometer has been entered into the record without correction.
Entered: 6800 rpm
